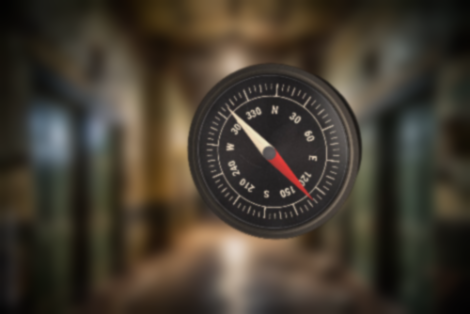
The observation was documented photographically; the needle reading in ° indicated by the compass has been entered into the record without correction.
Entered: 130 °
